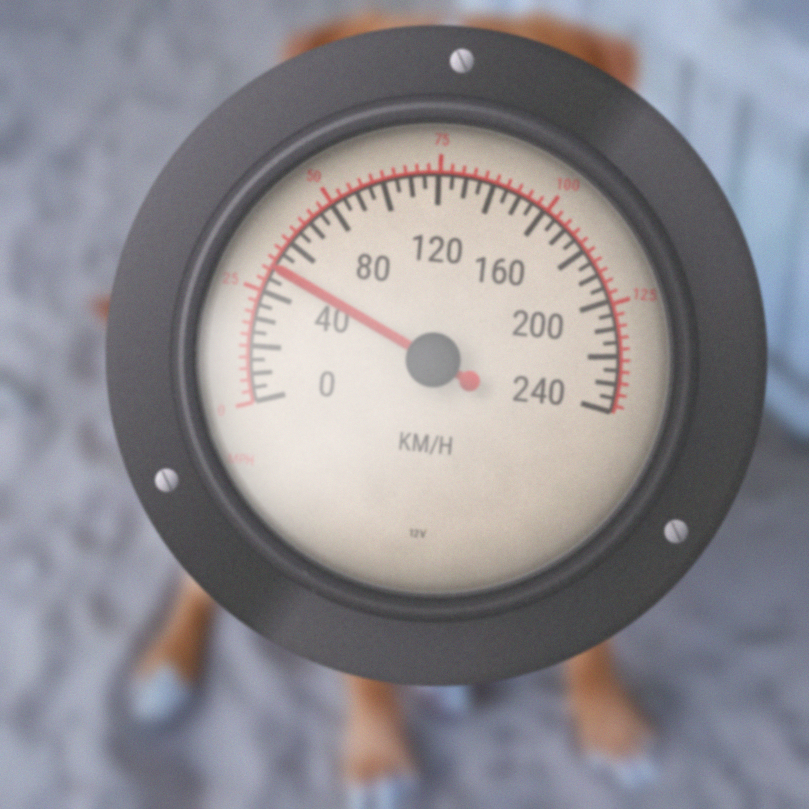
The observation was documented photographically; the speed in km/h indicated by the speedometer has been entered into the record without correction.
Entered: 50 km/h
